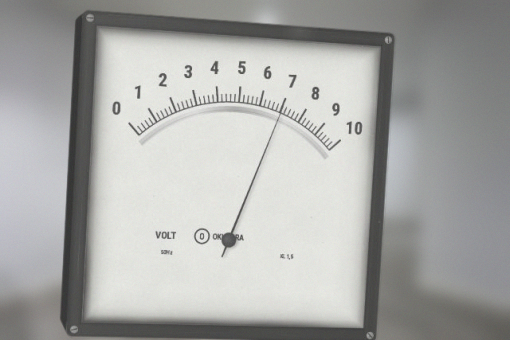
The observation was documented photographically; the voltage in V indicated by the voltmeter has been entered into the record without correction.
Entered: 7 V
